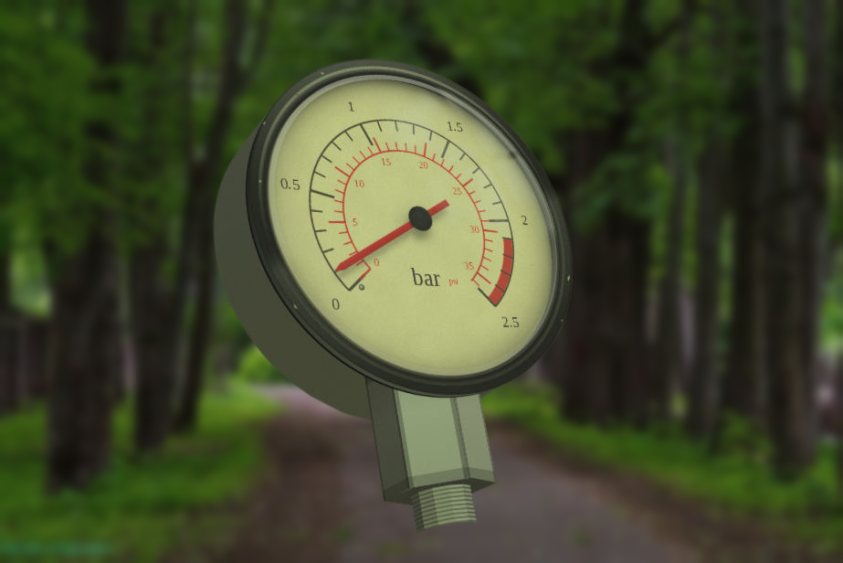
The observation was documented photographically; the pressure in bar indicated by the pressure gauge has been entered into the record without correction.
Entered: 0.1 bar
